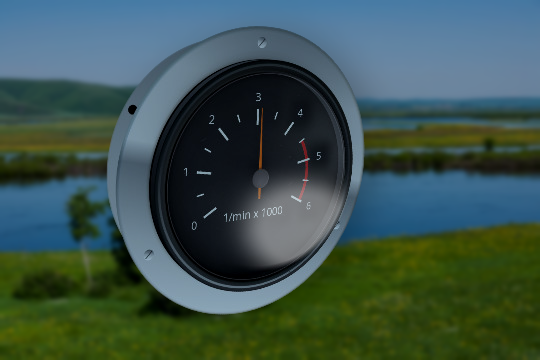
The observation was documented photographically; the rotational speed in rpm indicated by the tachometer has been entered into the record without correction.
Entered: 3000 rpm
